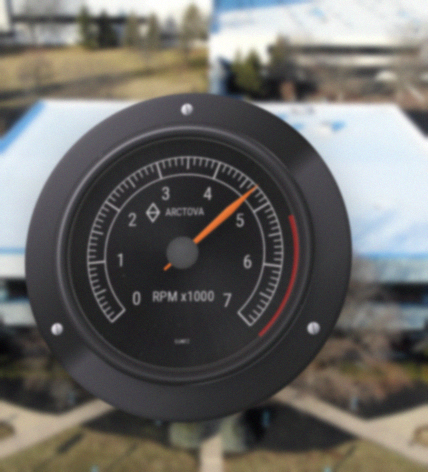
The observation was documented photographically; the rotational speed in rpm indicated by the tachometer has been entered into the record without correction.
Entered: 4700 rpm
